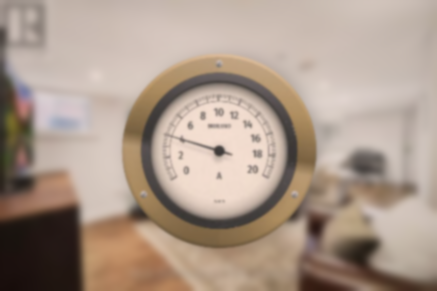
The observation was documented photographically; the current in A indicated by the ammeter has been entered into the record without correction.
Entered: 4 A
